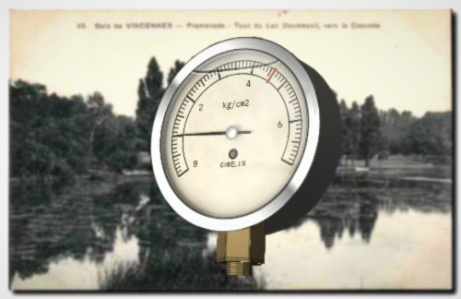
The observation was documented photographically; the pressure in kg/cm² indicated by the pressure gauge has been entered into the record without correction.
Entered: 1 kg/cm²
